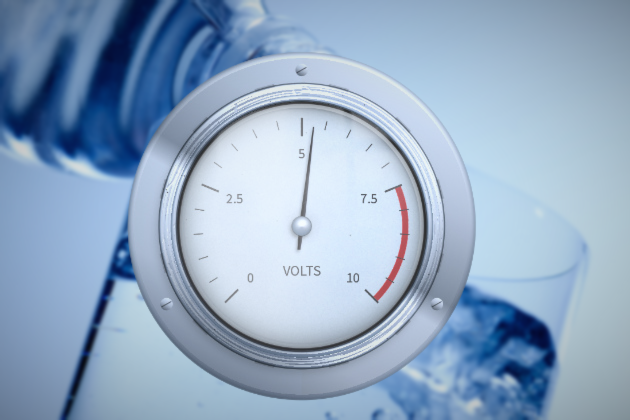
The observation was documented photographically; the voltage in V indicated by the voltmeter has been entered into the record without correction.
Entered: 5.25 V
